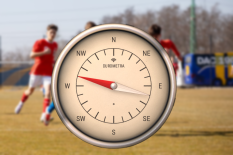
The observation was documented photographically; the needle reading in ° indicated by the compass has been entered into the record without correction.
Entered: 285 °
